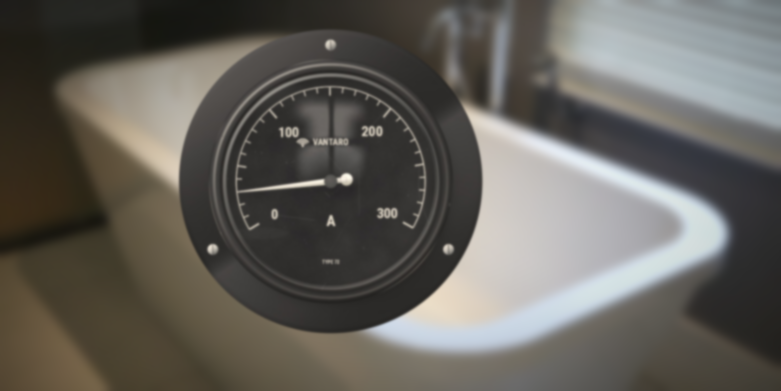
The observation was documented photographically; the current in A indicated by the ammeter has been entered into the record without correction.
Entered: 30 A
